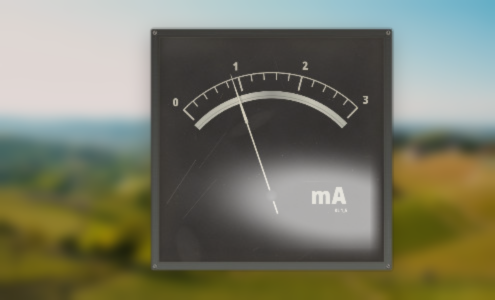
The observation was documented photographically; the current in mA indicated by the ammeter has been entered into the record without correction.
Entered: 0.9 mA
